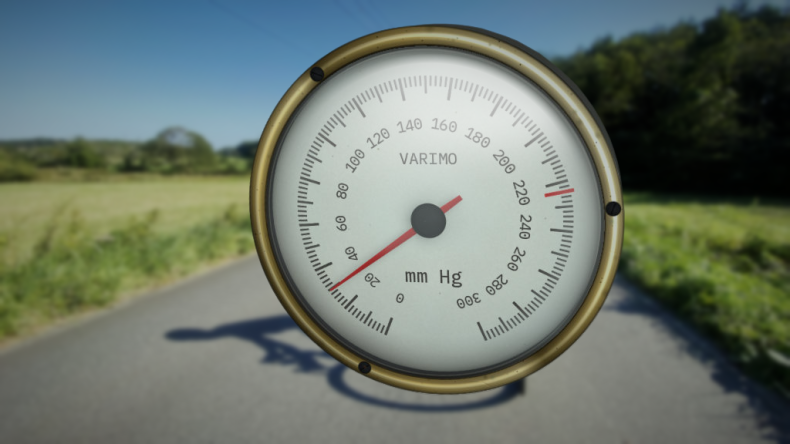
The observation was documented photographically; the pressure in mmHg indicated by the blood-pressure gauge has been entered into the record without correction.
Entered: 30 mmHg
